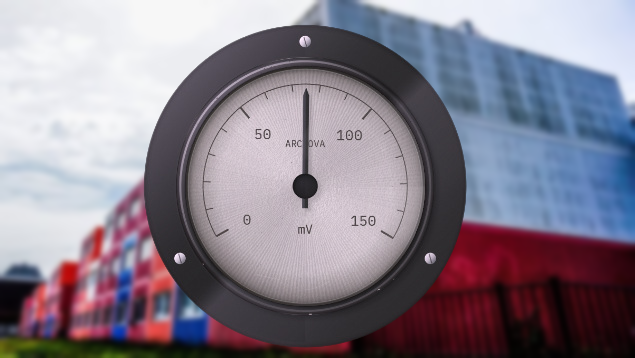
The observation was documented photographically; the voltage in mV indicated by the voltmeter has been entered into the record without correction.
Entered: 75 mV
